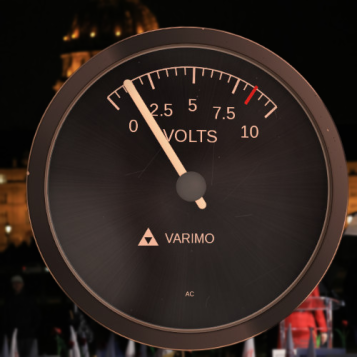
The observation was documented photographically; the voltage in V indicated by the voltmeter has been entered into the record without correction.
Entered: 1.25 V
